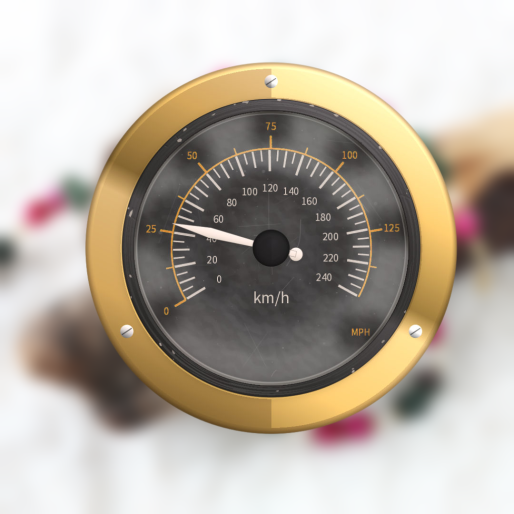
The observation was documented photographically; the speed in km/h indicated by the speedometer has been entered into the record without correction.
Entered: 45 km/h
